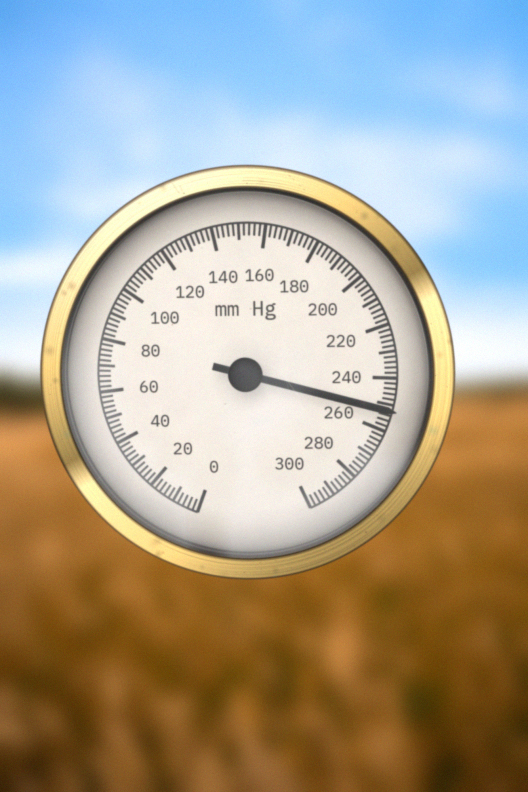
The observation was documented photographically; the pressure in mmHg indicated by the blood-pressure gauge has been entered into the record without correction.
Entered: 252 mmHg
